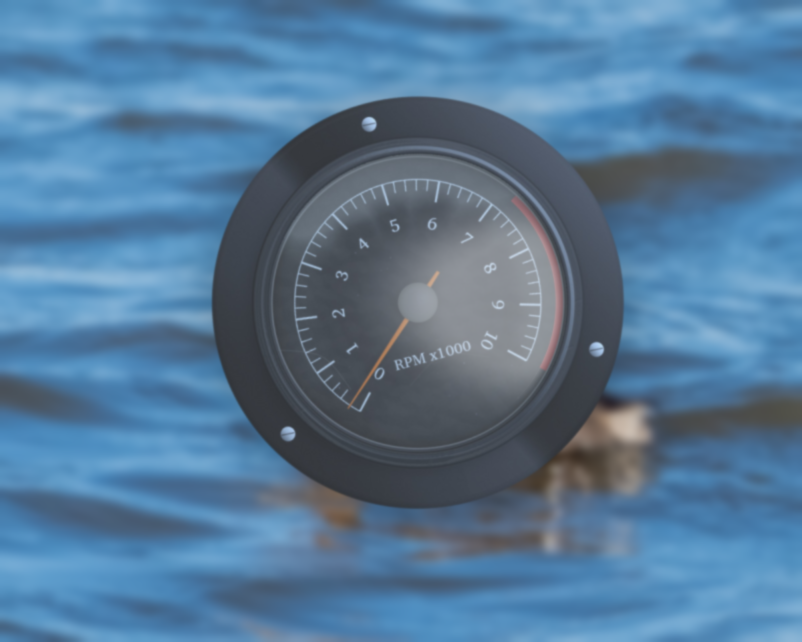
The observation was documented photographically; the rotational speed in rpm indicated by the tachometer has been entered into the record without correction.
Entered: 200 rpm
